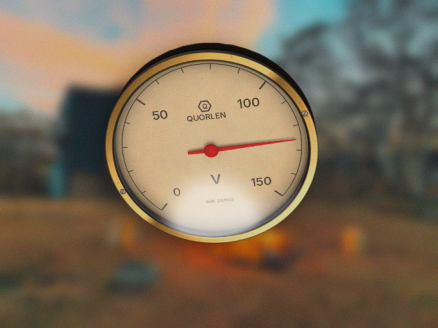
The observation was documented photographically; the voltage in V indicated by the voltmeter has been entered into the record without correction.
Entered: 125 V
